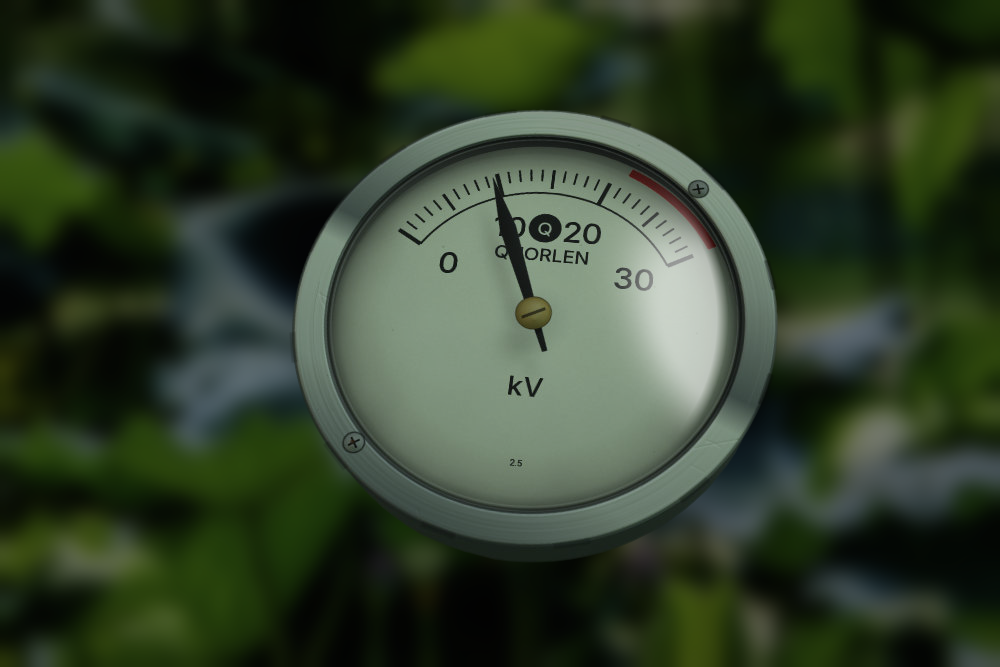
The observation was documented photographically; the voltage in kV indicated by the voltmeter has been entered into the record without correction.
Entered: 9.5 kV
